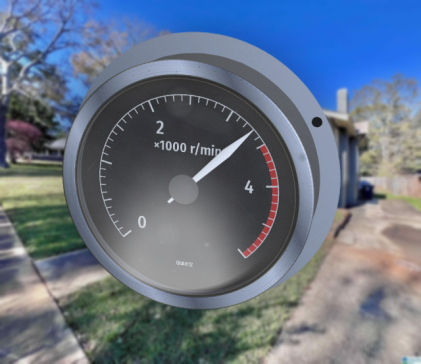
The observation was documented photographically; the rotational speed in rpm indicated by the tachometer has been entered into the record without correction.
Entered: 3300 rpm
